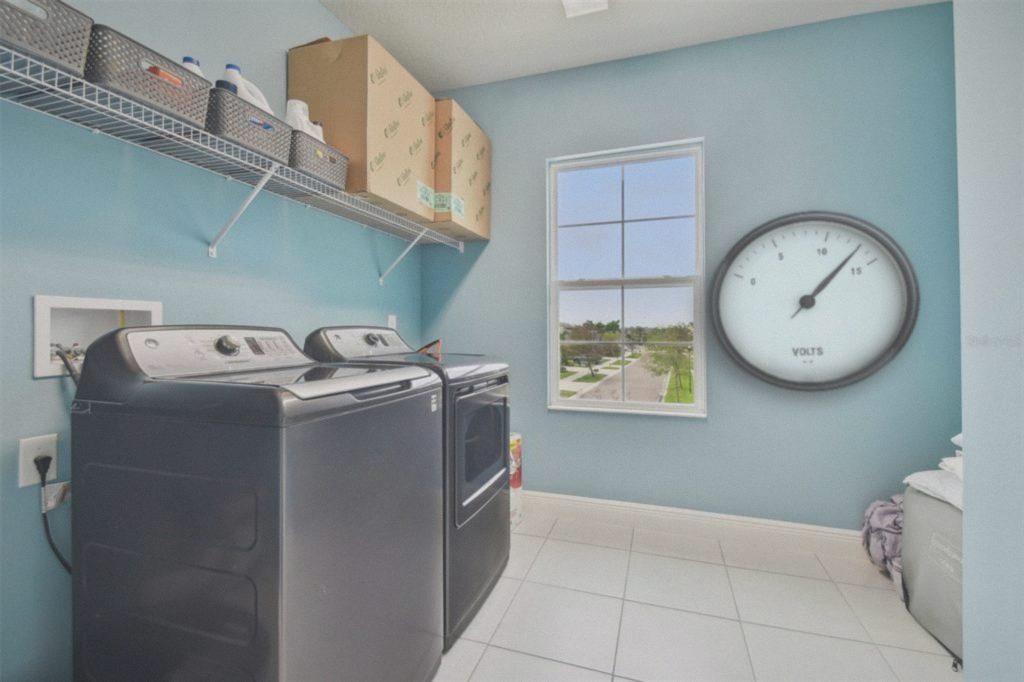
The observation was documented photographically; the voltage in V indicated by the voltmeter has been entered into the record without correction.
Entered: 13 V
